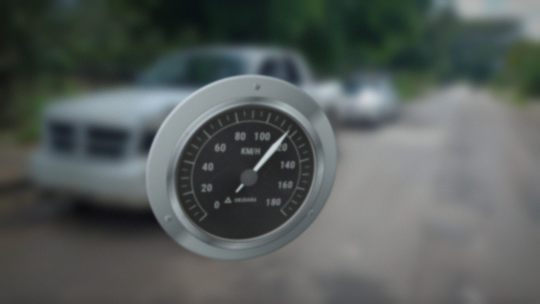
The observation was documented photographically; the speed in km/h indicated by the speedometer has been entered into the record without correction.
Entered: 115 km/h
